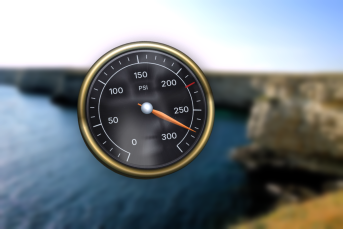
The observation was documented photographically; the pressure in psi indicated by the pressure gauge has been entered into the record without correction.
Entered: 275 psi
